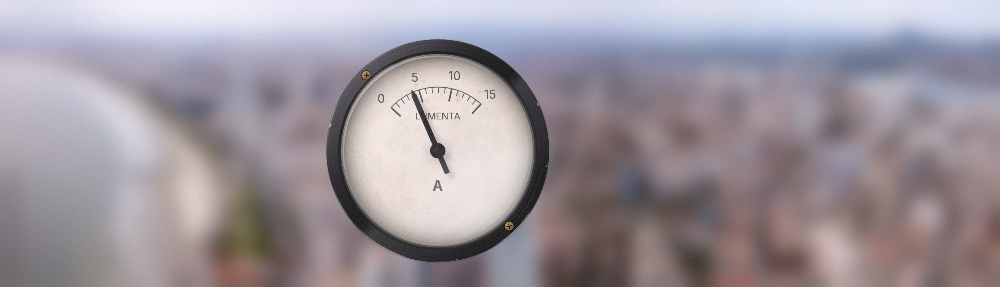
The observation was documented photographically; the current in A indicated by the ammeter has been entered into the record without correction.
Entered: 4 A
